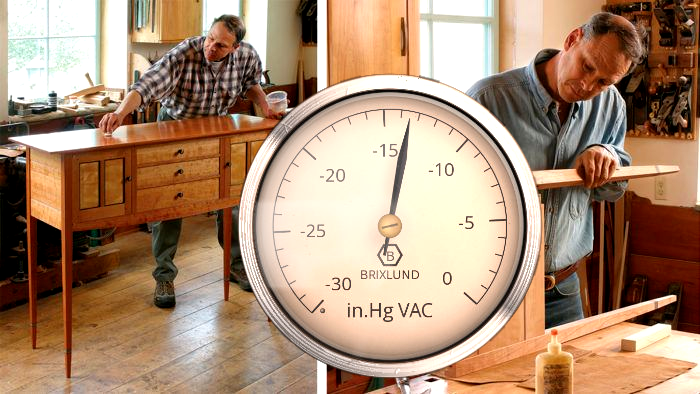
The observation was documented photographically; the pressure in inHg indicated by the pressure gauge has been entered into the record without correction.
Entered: -13.5 inHg
